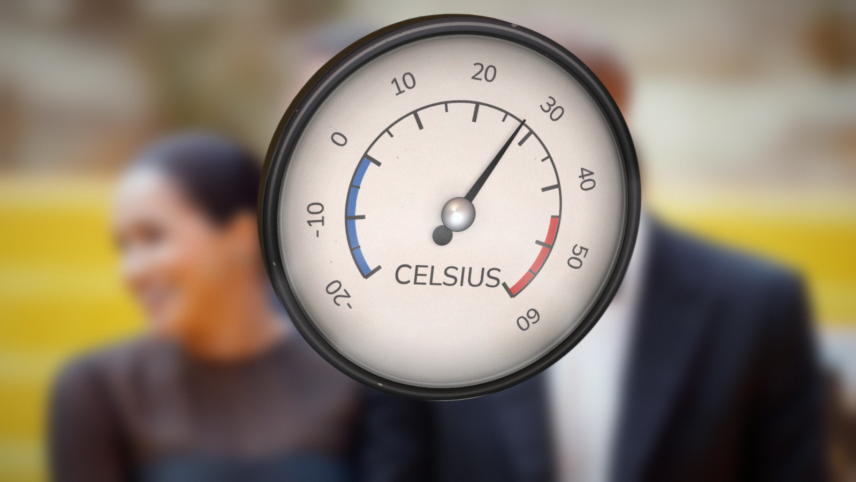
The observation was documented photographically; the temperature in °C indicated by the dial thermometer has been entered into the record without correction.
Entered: 27.5 °C
